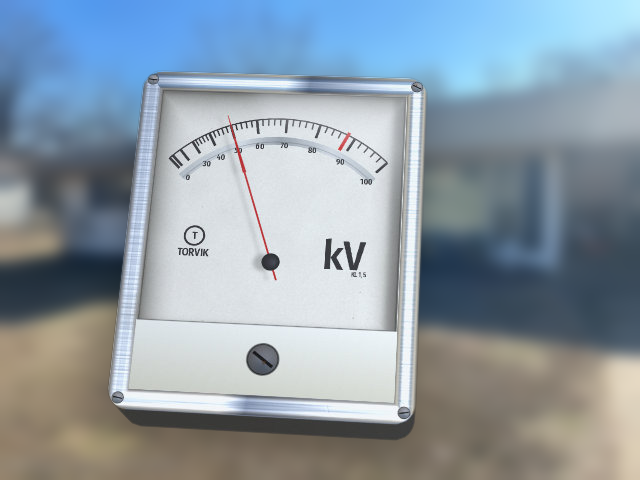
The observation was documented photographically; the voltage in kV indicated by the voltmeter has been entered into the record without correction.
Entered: 50 kV
